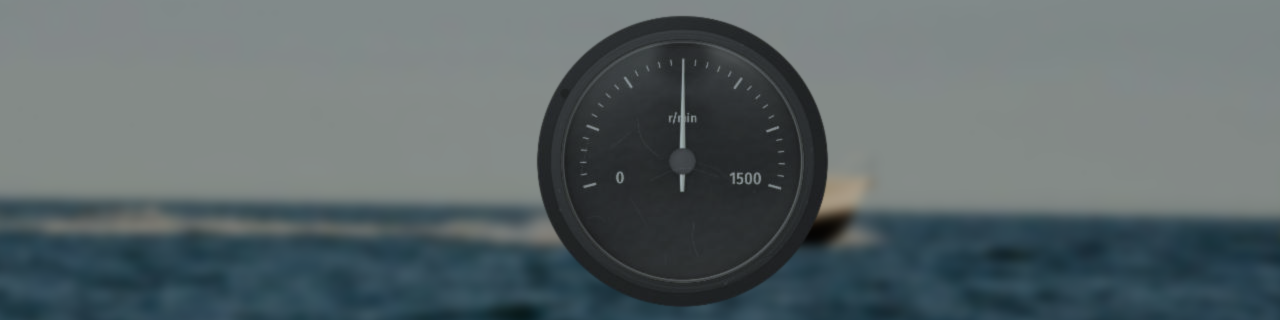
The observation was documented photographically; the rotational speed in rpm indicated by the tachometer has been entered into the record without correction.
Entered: 750 rpm
